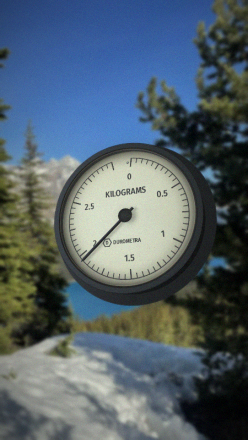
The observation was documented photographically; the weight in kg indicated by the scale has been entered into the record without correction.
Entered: 1.95 kg
